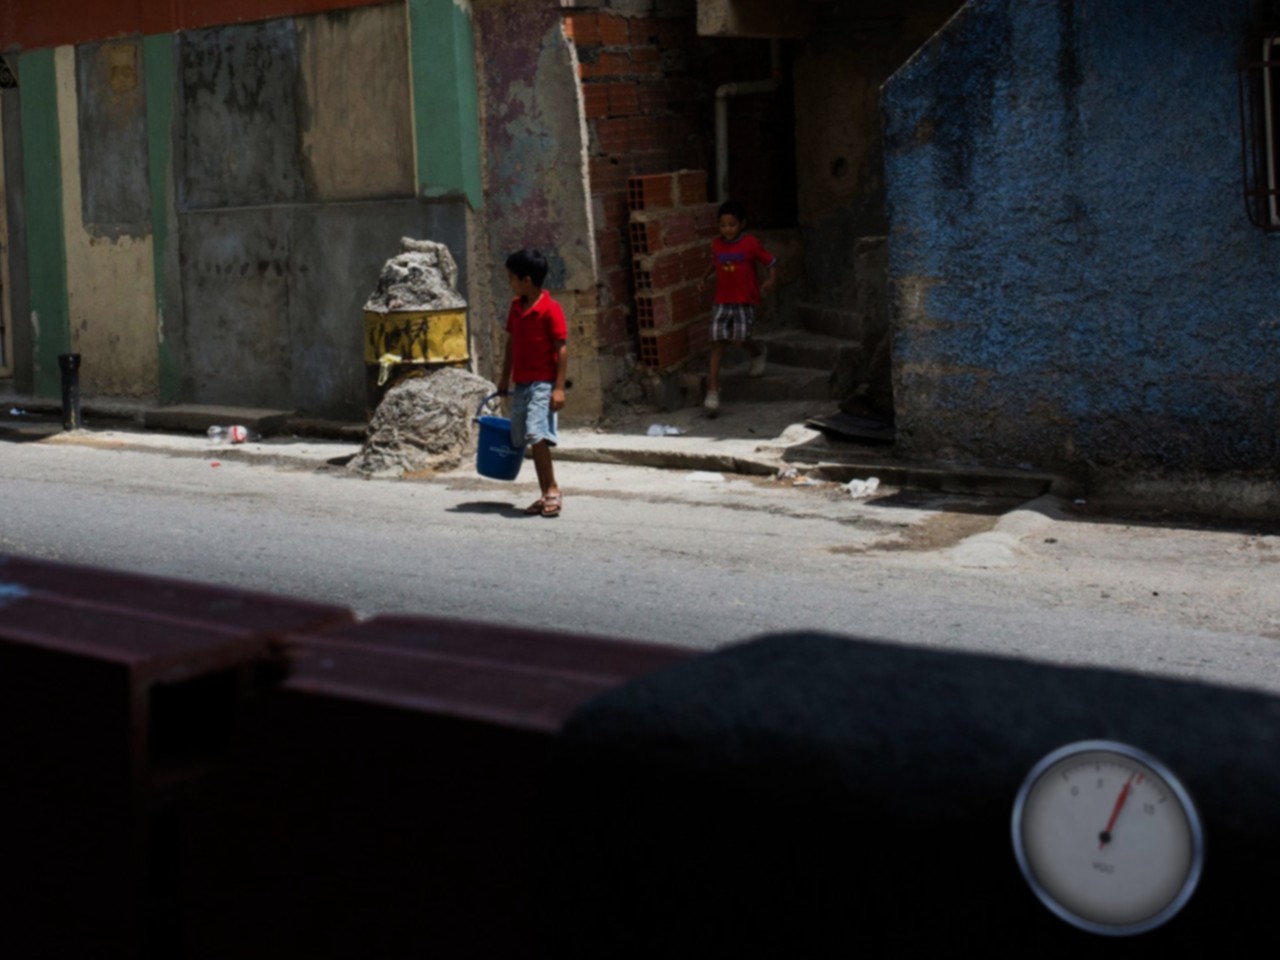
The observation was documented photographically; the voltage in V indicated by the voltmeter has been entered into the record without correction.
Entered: 10 V
